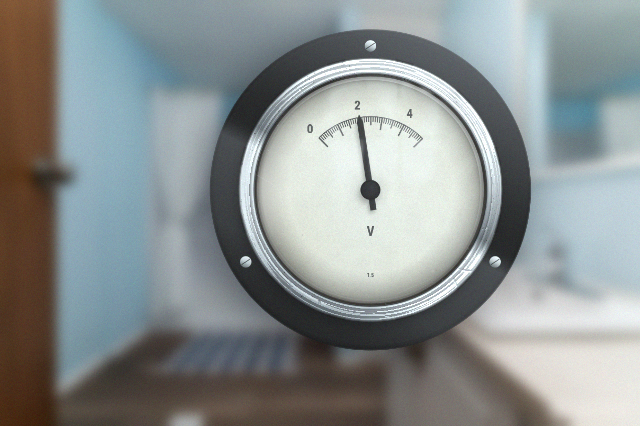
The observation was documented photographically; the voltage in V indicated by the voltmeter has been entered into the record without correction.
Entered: 2 V
